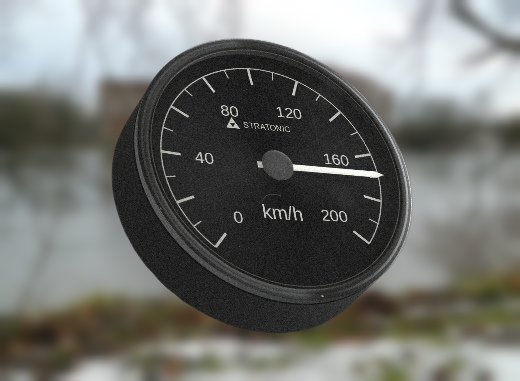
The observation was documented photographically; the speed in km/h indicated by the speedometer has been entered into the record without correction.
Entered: 170 km/h
